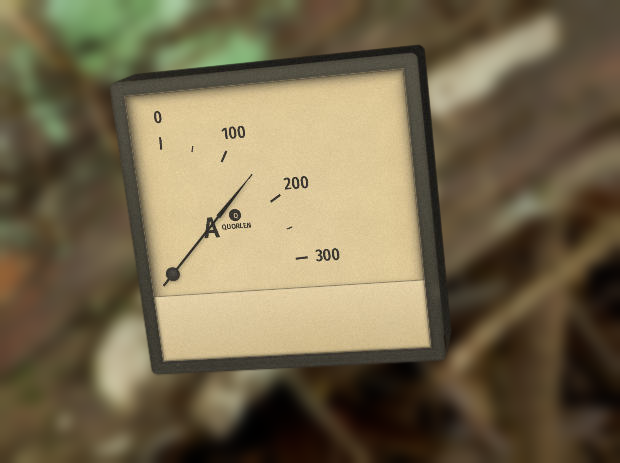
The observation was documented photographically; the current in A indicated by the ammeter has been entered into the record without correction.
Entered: 150 A
